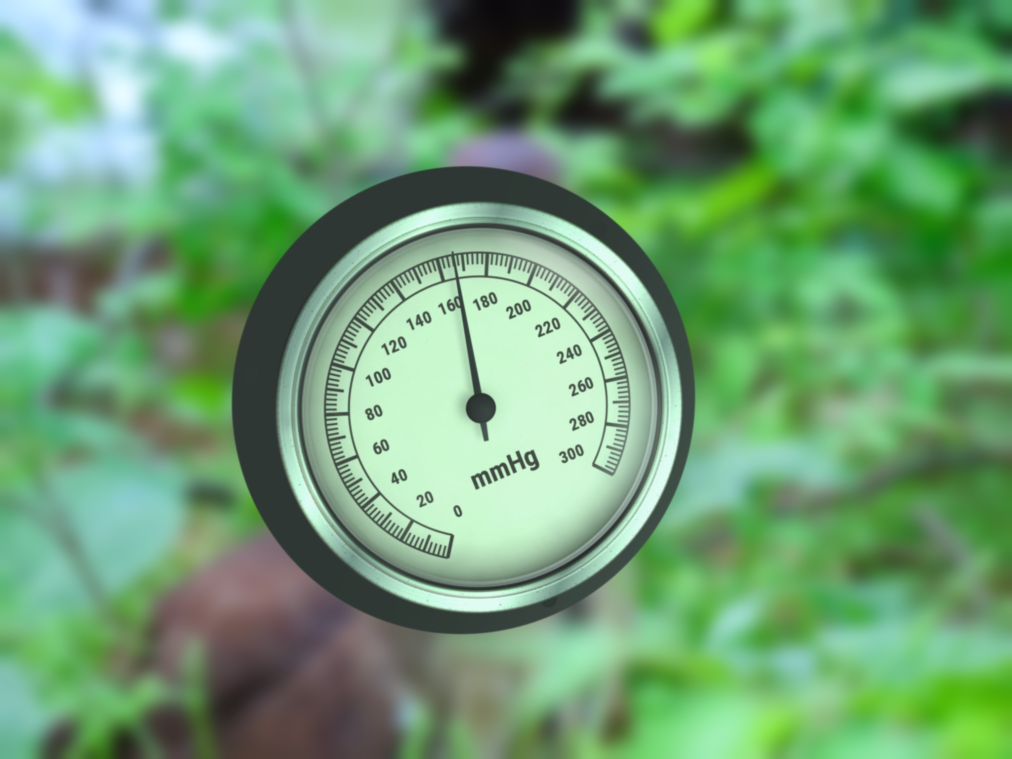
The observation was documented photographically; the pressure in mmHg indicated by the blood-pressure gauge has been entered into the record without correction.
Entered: 166 mmHg
